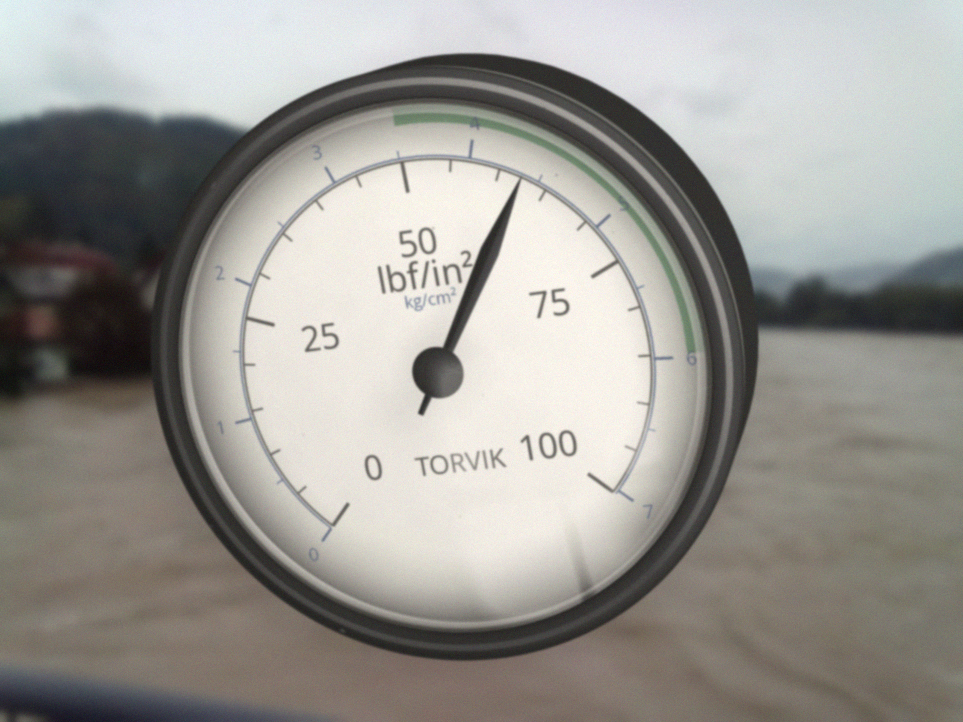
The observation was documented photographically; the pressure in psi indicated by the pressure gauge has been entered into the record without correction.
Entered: 62.5 psi
